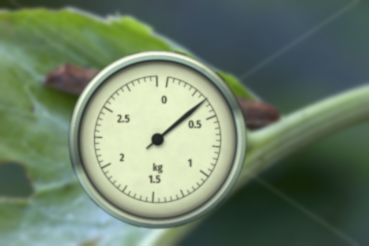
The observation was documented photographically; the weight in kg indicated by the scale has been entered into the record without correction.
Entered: 0.35 kg
